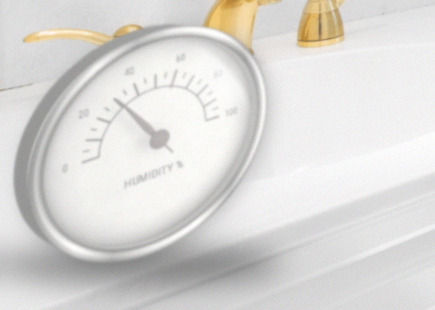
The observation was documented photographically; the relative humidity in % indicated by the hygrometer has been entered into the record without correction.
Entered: 30 %
